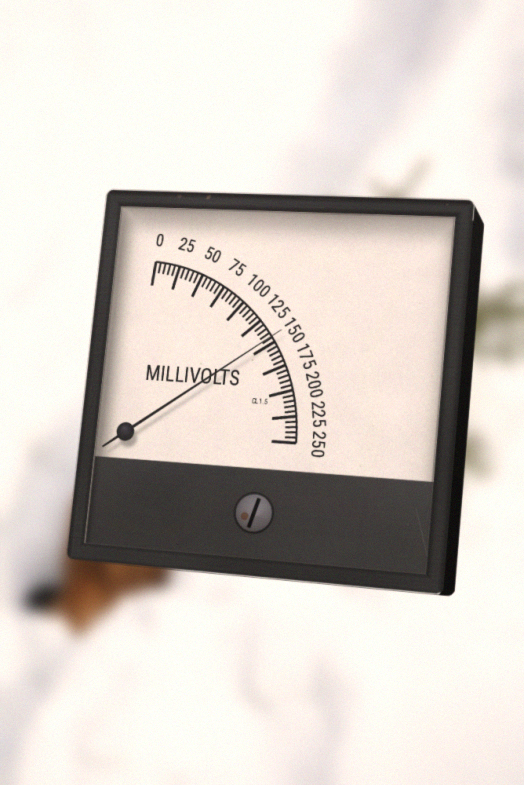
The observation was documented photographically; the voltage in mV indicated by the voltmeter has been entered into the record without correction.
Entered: 145 mV
